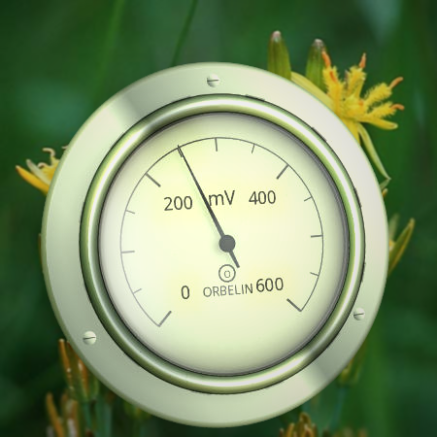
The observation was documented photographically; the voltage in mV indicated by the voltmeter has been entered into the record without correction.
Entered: 250 mV
